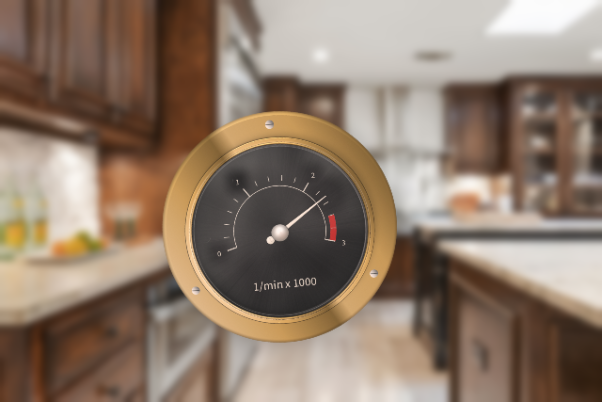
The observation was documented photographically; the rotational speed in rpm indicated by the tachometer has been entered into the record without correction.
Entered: 2300 rpm
